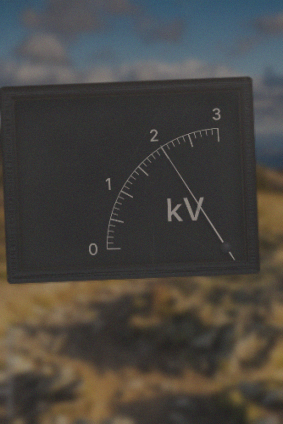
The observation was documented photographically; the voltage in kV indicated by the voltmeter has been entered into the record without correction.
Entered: 2 kV
